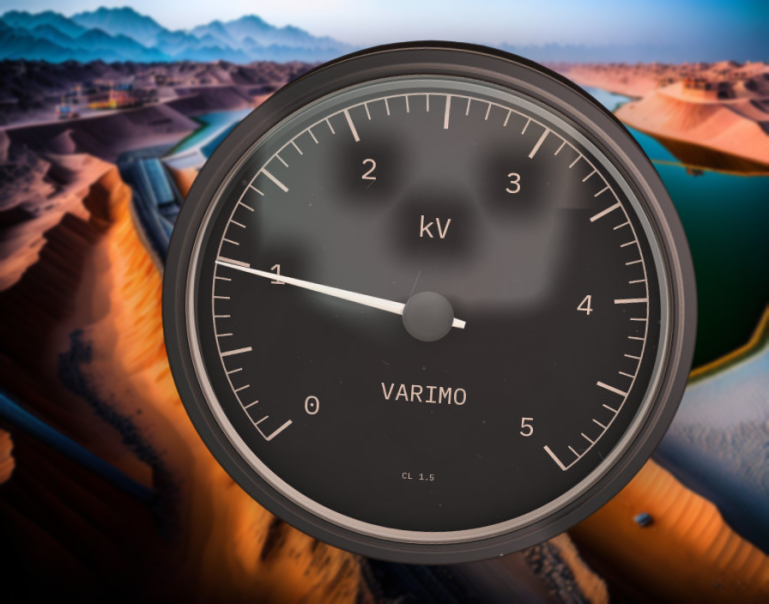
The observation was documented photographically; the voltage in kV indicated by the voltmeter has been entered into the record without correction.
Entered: 1 kV
